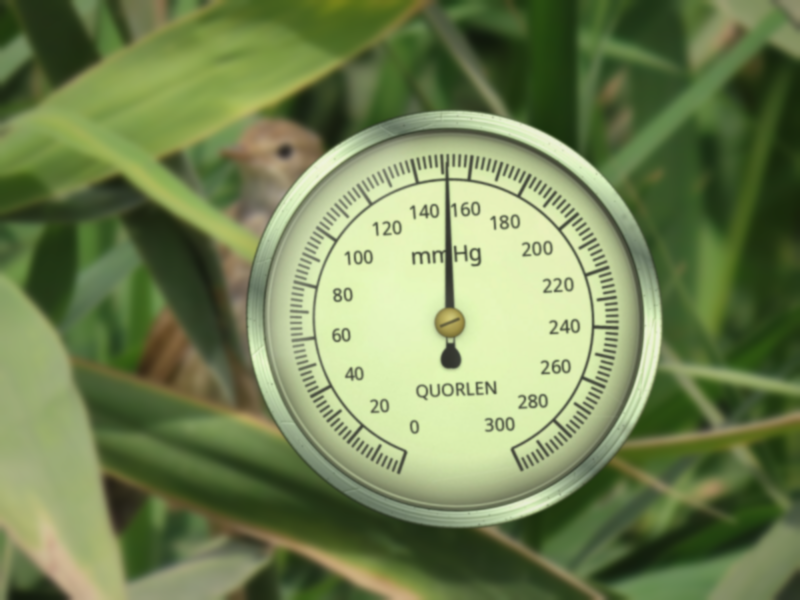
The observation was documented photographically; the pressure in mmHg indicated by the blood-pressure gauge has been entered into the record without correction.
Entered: 152 mmHg
